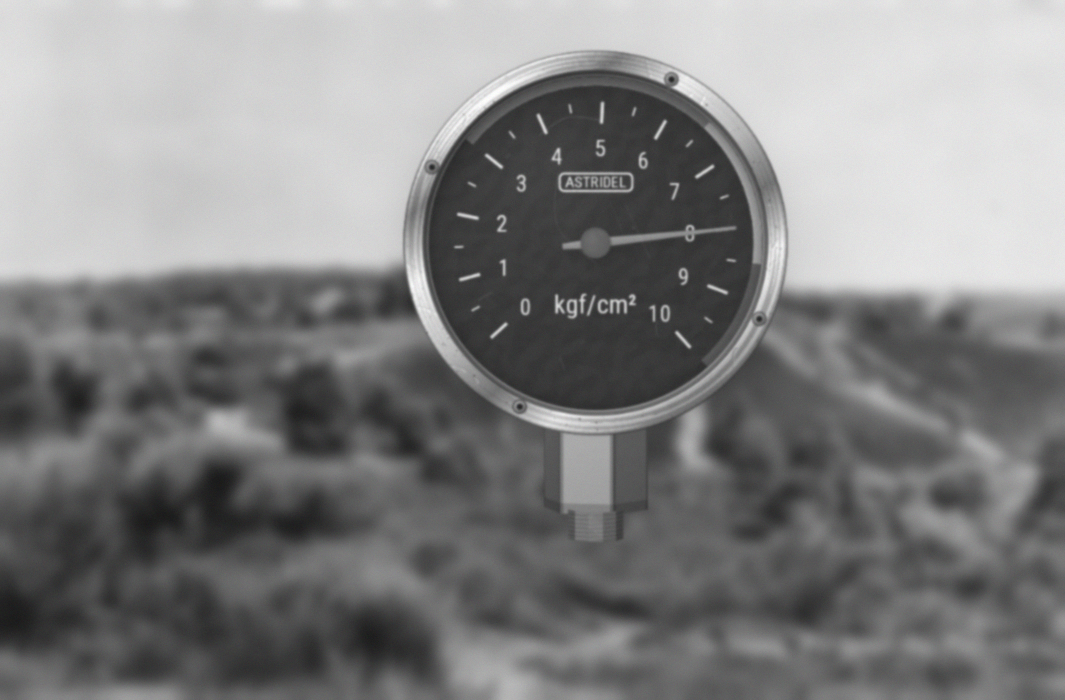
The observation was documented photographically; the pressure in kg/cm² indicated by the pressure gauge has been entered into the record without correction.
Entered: 8 kg/cm²
